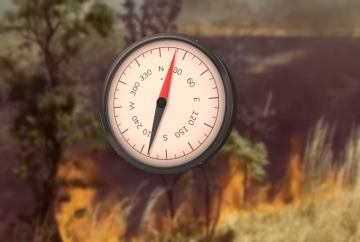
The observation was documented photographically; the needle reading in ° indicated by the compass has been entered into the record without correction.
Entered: 20 °
